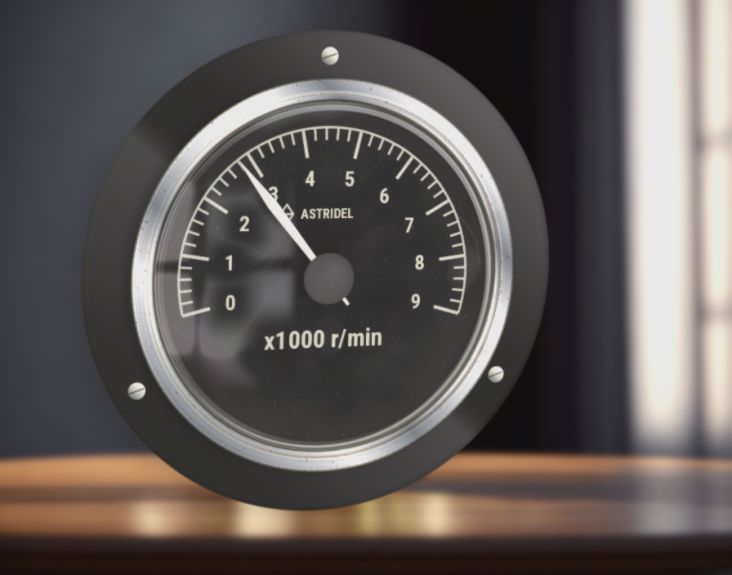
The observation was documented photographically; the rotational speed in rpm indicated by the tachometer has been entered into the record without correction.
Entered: 2800 rpm
